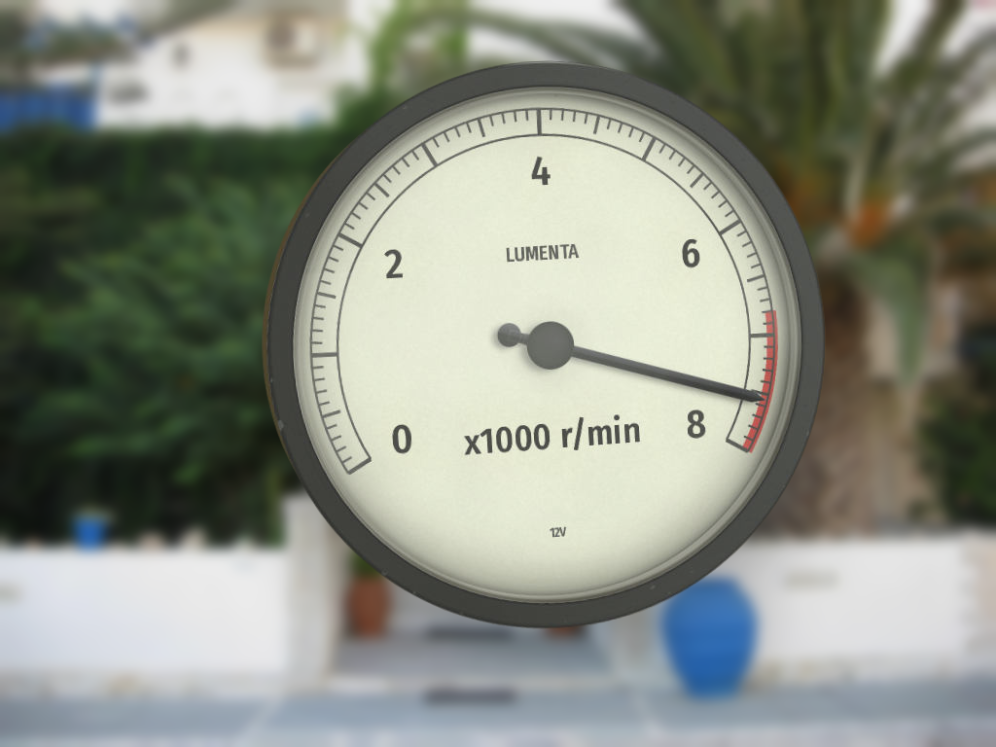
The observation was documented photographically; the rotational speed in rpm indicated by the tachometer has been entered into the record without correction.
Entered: 7550 rpm
